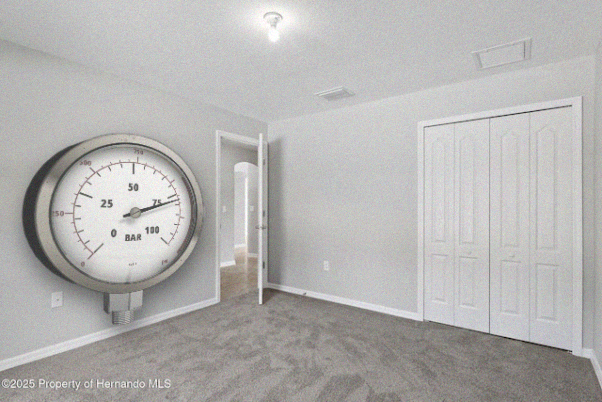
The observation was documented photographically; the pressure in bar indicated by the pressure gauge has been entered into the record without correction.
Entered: 77.5 bar
